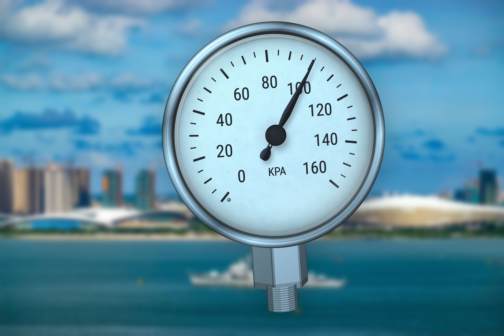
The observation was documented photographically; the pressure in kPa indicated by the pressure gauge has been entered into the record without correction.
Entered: 100 kPa
